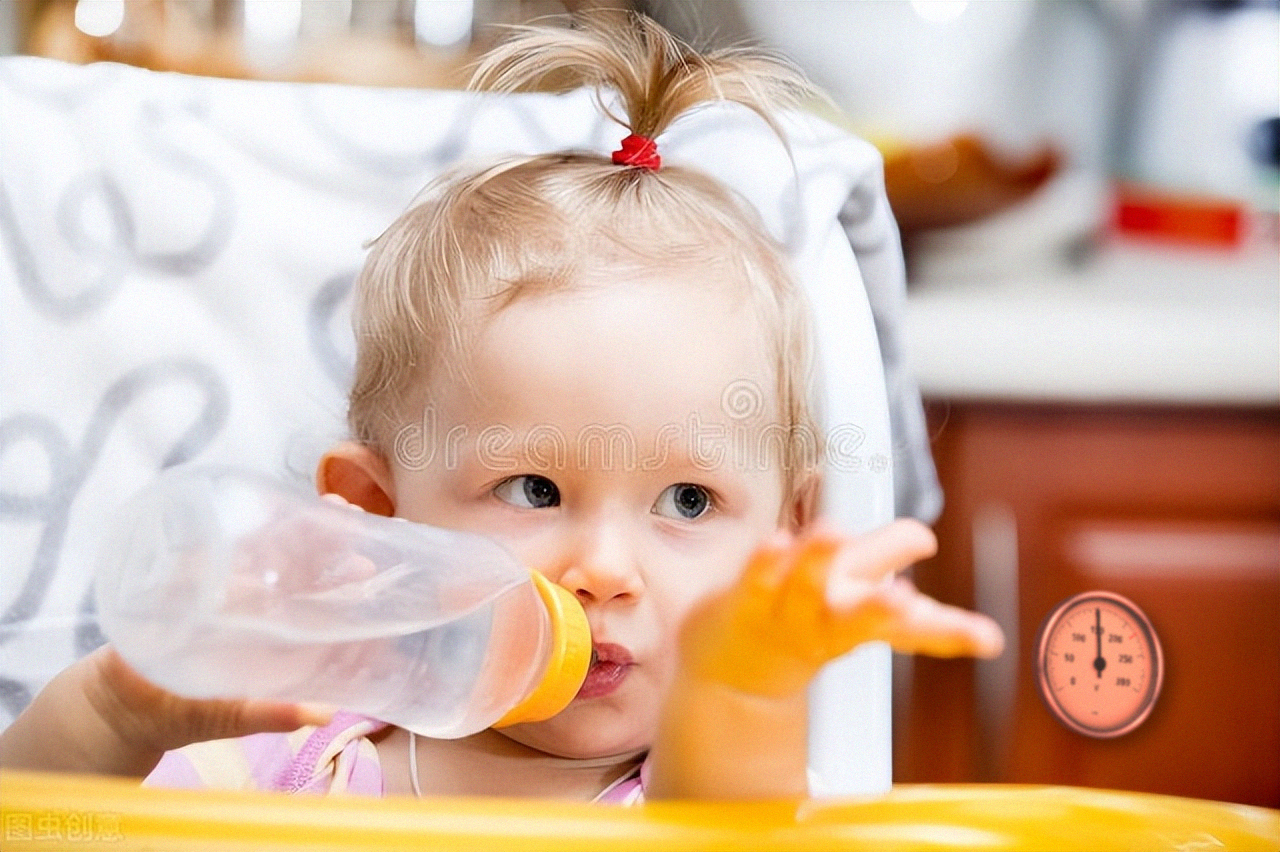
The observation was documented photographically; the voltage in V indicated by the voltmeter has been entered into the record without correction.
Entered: 150 V
